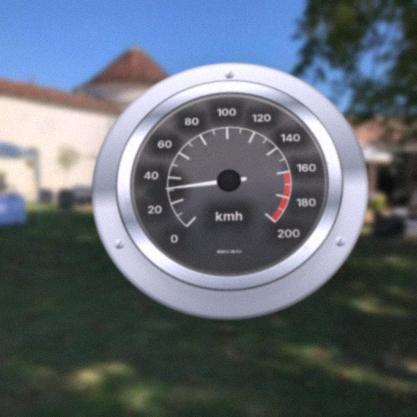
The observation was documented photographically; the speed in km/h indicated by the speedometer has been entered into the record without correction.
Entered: 30 km/h
